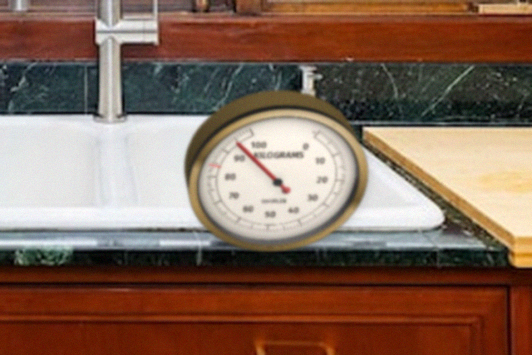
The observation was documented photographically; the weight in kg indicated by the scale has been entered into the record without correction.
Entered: 95 kg
